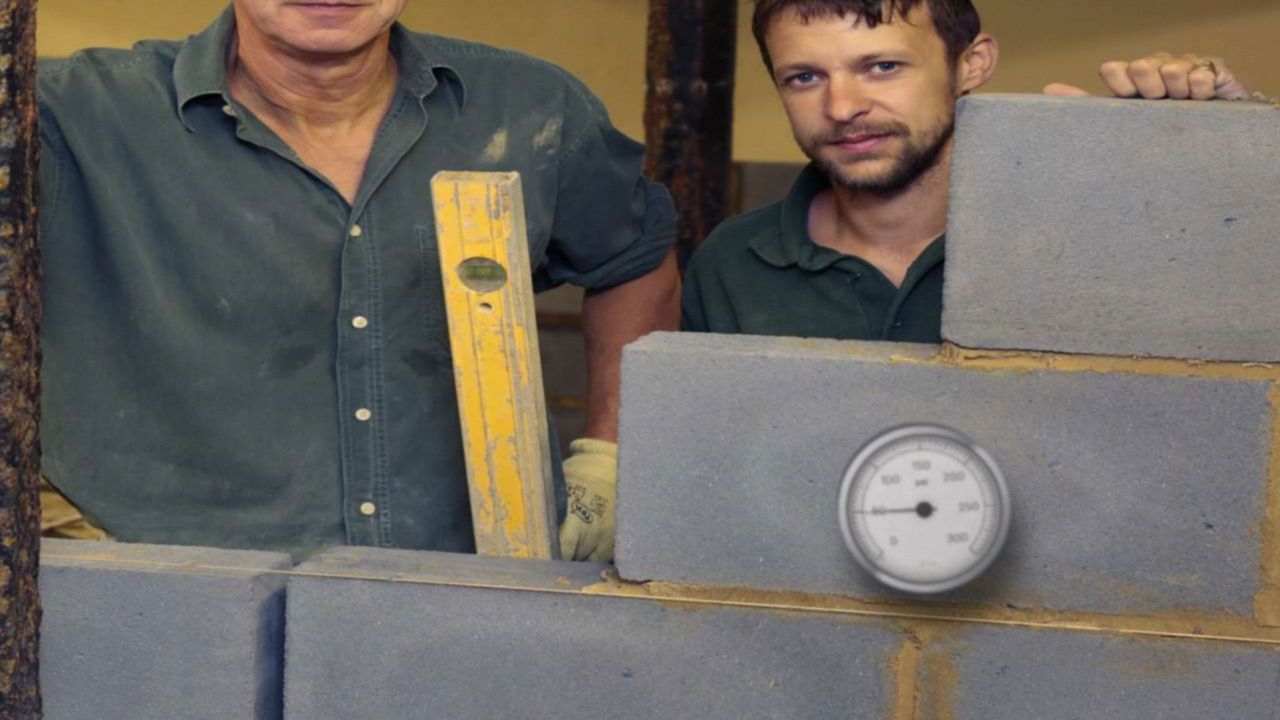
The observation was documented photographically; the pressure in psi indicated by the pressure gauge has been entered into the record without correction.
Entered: 50 psi
